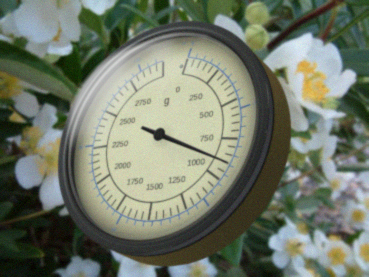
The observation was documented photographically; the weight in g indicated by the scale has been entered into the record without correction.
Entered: 900 g
